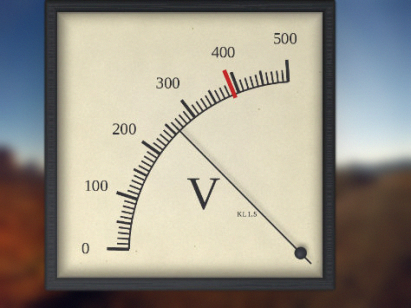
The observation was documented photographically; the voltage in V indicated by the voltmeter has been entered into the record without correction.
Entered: 260 V
